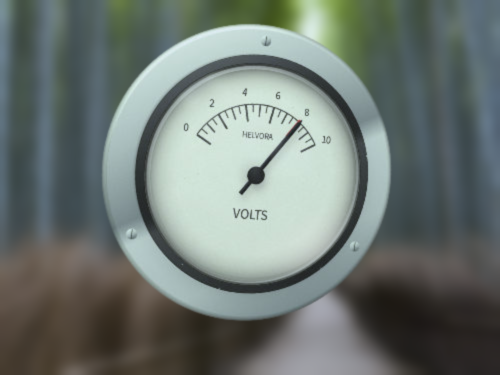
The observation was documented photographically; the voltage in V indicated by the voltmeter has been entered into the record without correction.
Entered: 8 V
